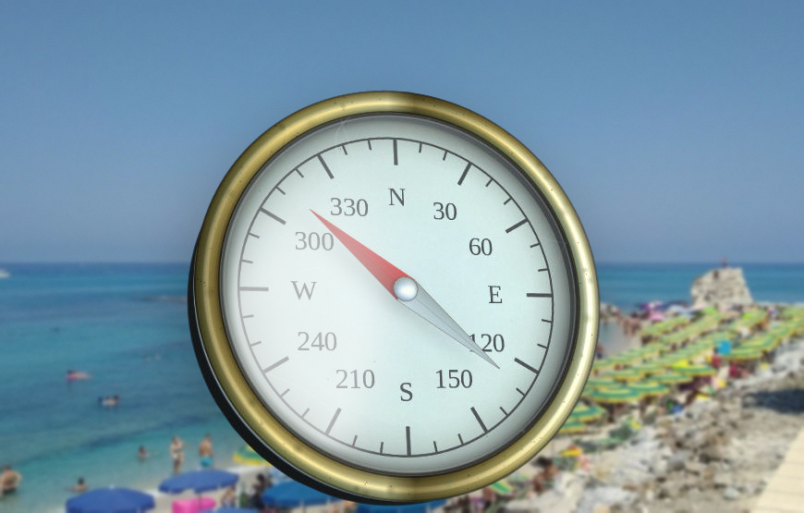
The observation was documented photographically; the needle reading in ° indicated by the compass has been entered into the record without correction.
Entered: 310 °
